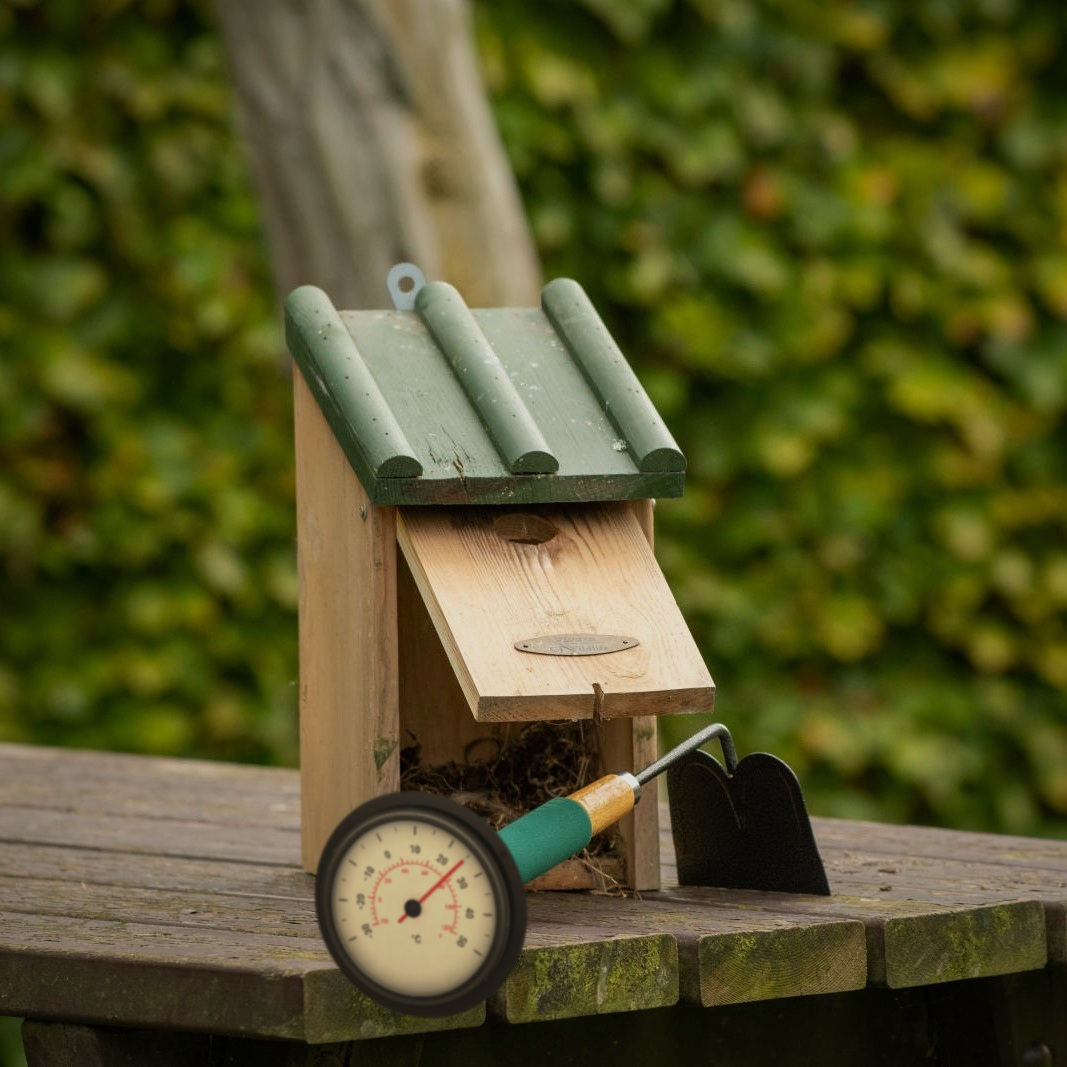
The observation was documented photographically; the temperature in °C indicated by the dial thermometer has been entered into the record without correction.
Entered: 25 °C
